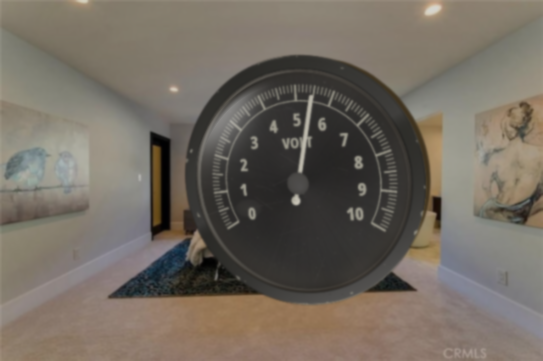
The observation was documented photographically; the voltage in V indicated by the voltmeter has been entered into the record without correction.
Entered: 5.5 V
